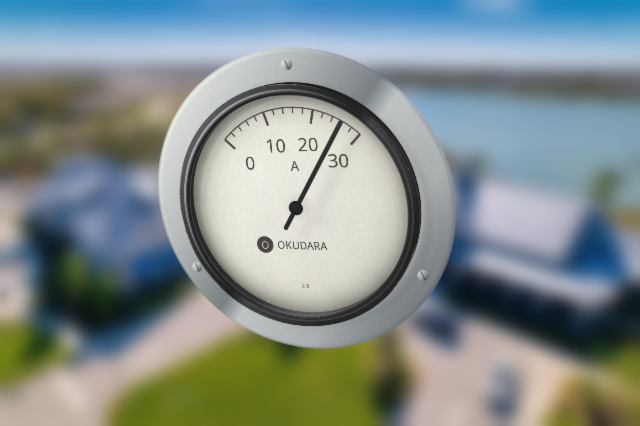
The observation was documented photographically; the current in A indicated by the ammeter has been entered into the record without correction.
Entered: 26 A
